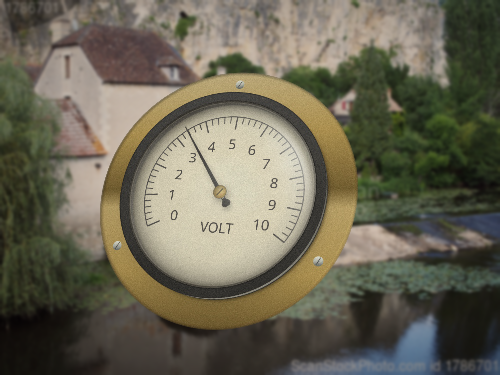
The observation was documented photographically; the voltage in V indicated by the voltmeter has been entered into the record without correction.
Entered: 3.4 V
